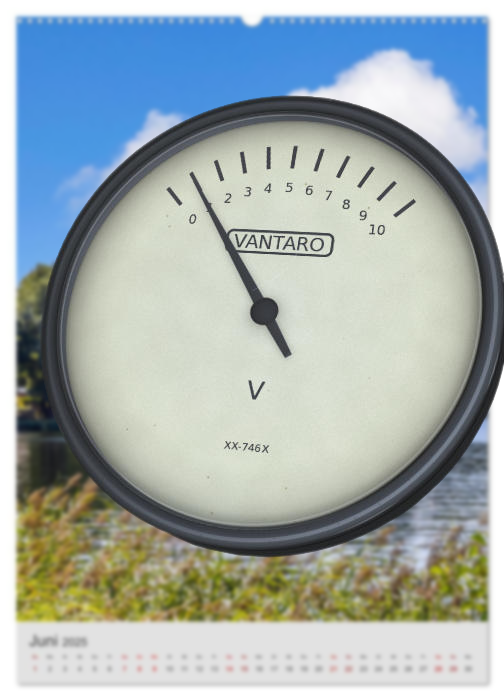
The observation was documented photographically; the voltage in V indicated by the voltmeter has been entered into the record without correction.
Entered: 1 V
